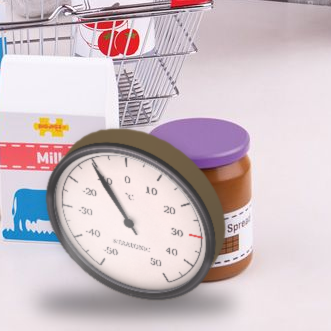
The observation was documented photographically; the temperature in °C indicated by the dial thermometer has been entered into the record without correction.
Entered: -10 °C
